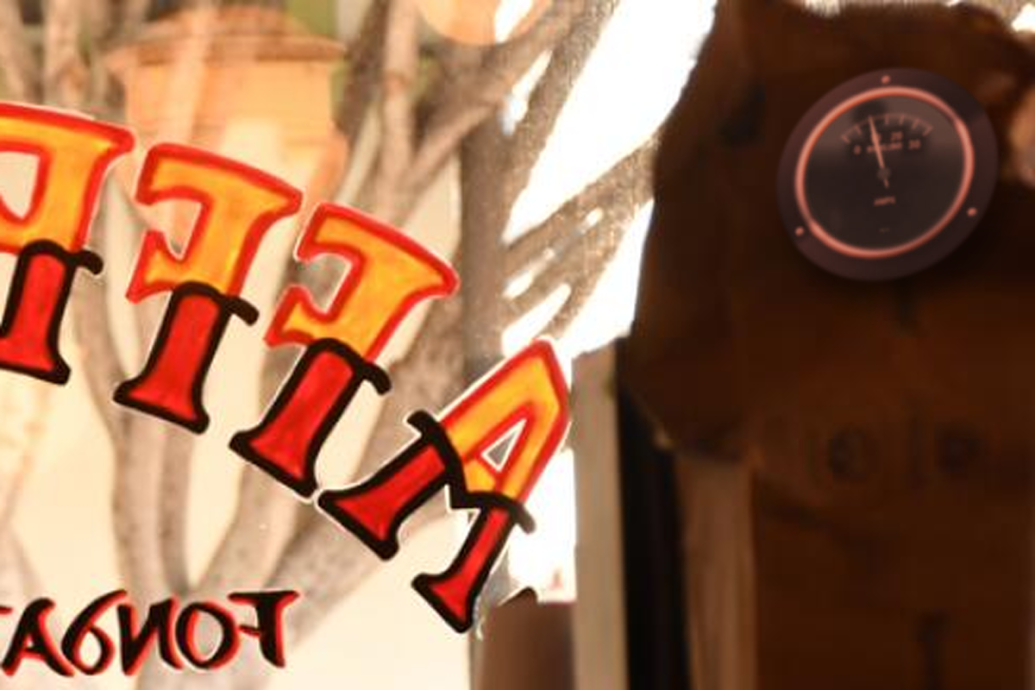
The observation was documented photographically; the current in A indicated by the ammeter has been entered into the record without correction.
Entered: 10 A
